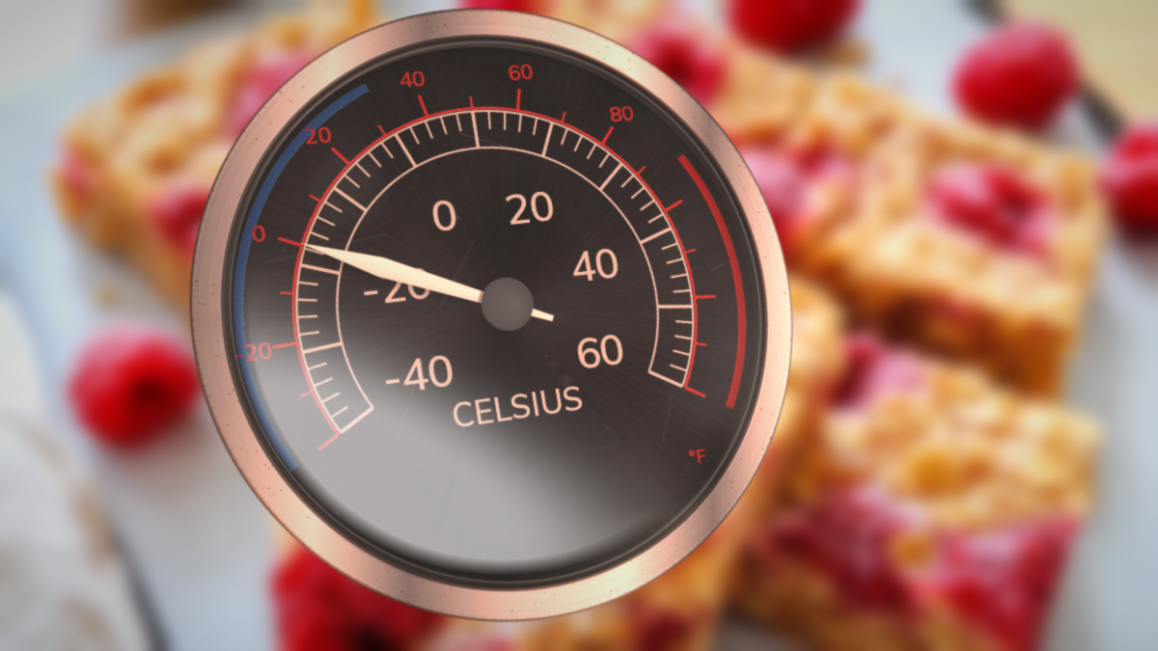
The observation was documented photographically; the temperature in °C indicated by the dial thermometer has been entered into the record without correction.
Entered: -18 °C
